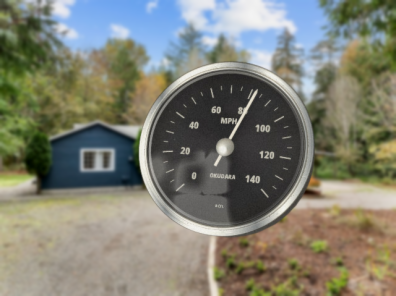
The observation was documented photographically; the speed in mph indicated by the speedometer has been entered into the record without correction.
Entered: 82.5 mph
